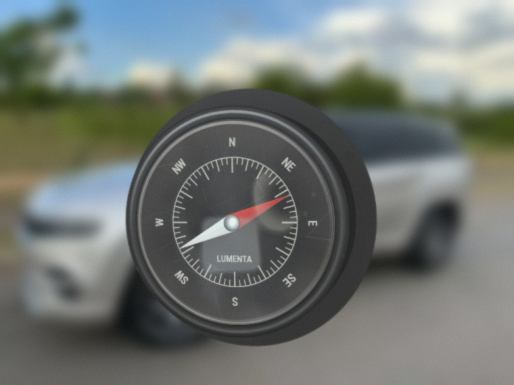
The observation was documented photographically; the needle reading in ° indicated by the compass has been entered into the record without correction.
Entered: 65 °
